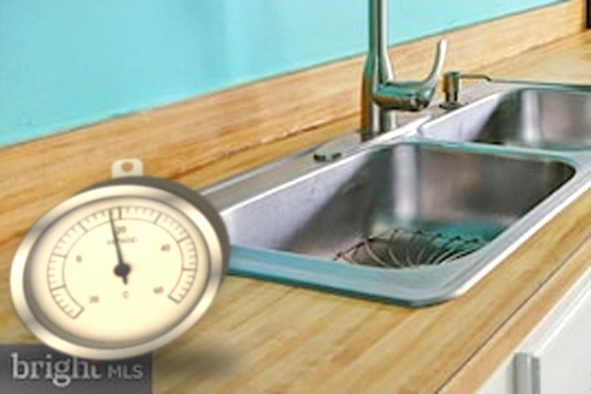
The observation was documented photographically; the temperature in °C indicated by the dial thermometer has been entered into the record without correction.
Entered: 18 °C
